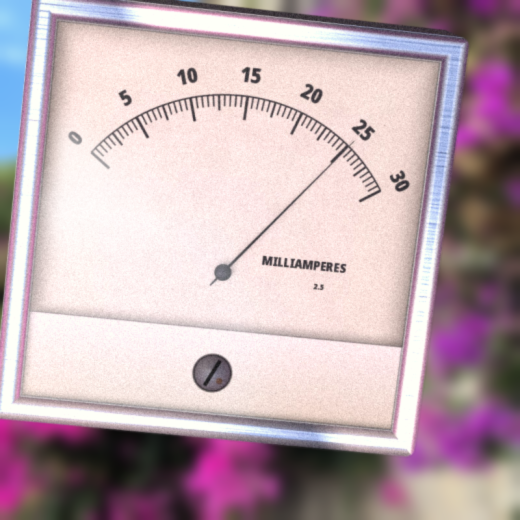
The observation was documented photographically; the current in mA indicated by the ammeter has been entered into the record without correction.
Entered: 25 mA
